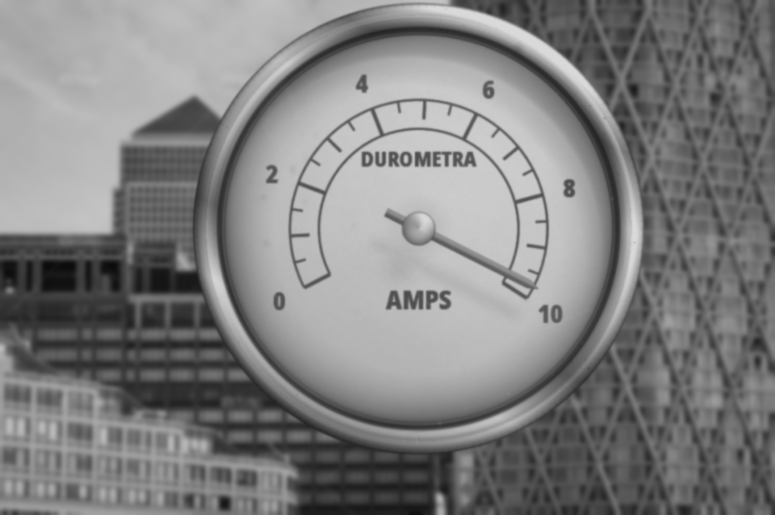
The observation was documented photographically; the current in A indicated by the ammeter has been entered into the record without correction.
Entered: 9.75 A
